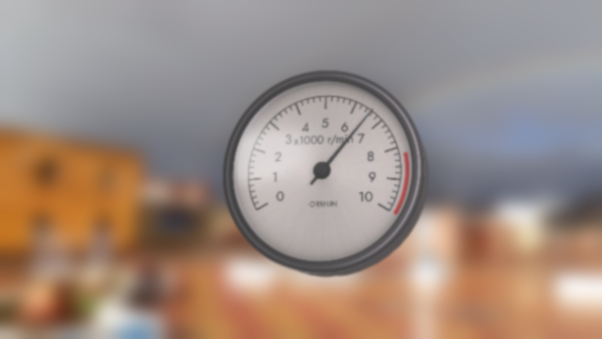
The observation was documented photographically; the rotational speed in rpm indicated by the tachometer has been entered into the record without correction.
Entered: 6600 rpm
